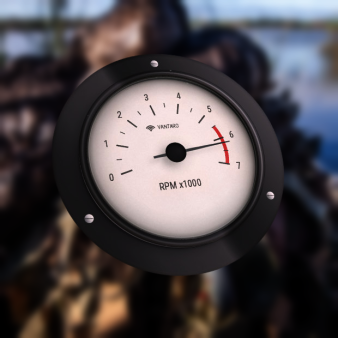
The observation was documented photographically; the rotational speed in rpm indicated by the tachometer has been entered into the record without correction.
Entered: 6250 rpm
